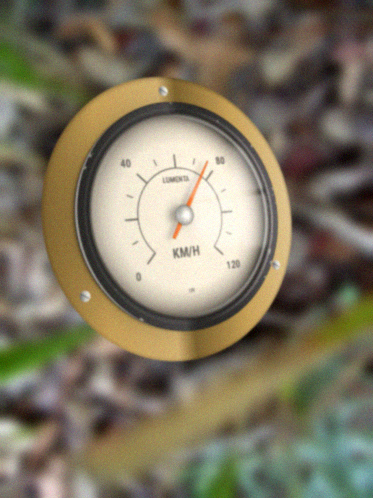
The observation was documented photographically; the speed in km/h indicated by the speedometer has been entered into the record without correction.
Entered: 75 km/h
